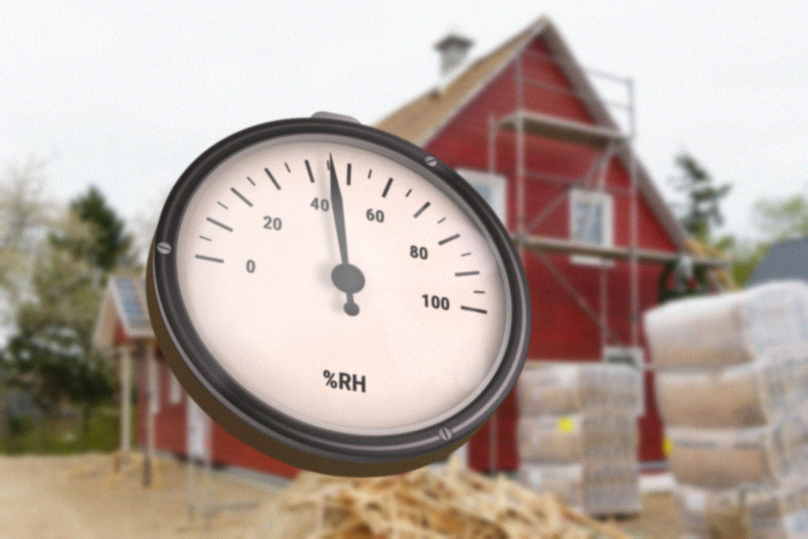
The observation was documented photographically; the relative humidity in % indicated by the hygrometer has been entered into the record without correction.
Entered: 45 %
